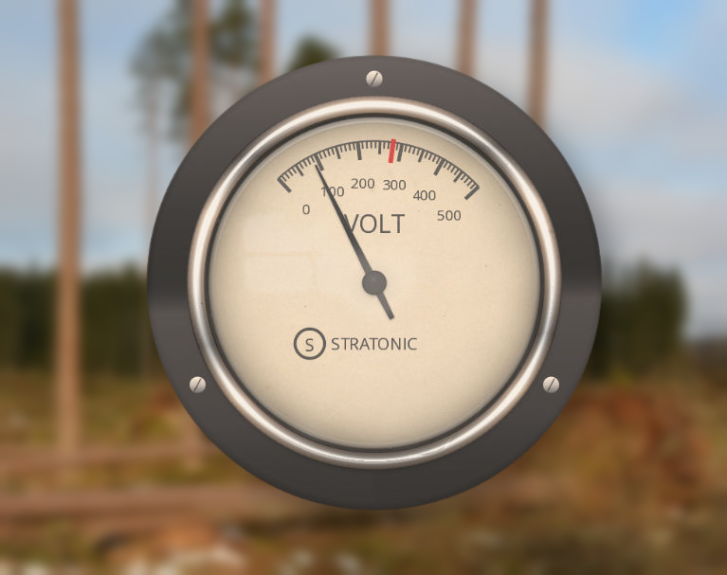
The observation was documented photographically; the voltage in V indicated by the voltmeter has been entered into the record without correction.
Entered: 90 V
